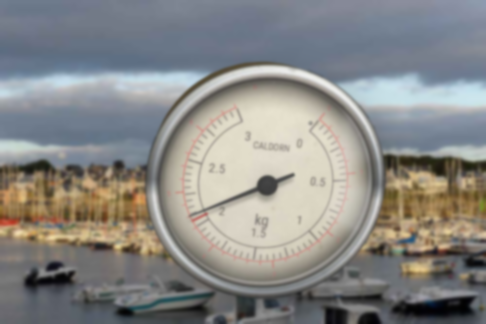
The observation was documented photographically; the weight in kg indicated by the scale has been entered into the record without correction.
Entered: 2.1 kg
